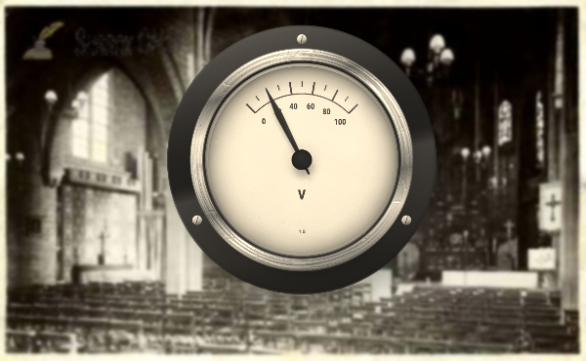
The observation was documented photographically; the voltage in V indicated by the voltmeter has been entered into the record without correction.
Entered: 20 V
